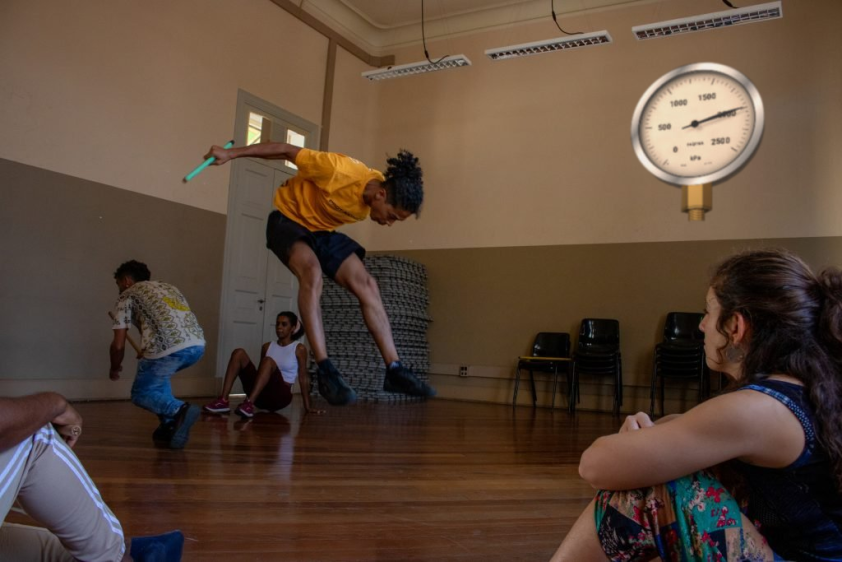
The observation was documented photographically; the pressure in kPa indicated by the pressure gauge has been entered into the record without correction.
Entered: 2000 kPa
